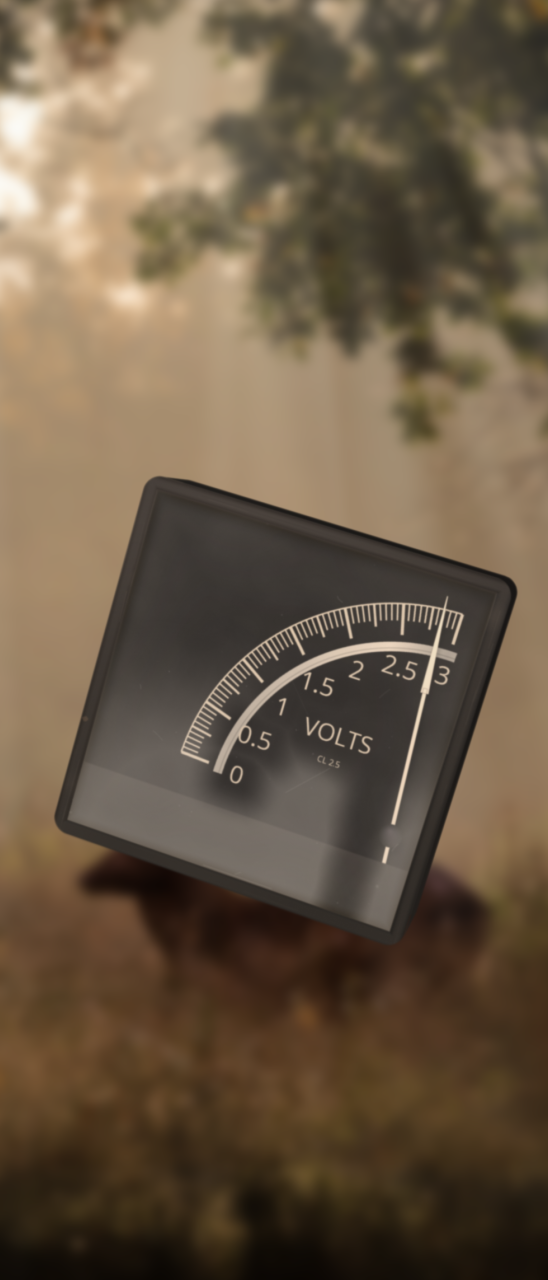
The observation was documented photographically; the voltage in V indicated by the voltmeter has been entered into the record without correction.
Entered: 2.85 V
